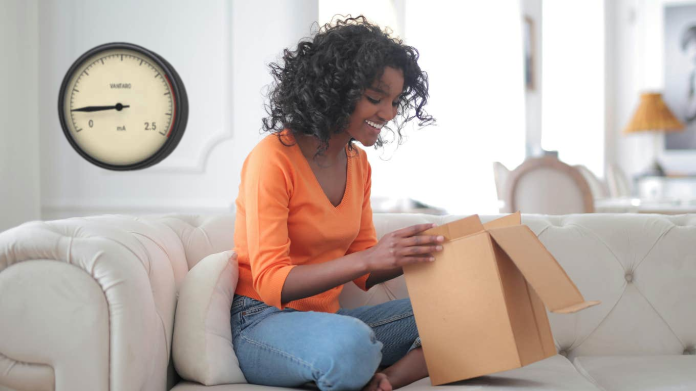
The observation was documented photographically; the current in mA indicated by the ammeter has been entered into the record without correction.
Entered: 0.25 mA
